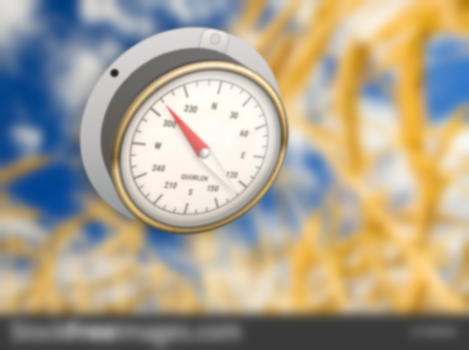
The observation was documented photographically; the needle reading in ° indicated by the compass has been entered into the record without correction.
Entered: 310 °
